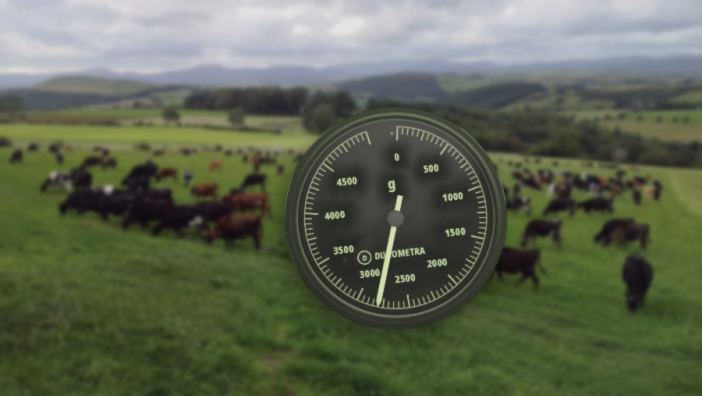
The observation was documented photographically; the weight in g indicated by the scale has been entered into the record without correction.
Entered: 2800 g
